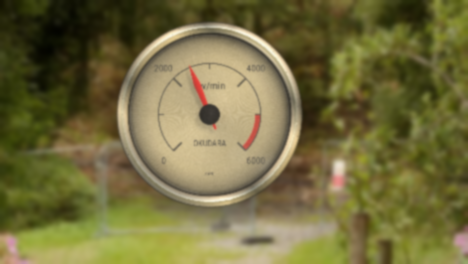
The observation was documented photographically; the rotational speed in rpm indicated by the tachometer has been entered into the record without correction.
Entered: 2500 rpm
